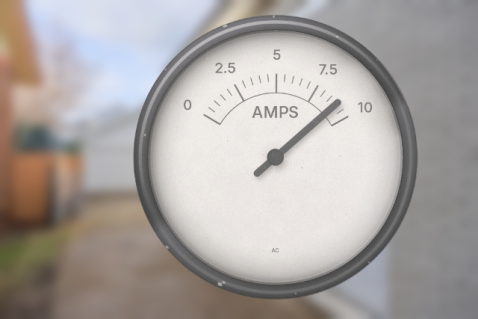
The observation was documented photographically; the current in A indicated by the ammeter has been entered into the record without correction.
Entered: 9 A
